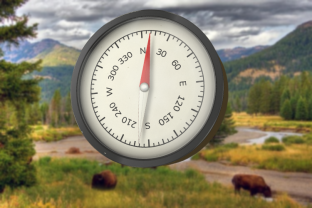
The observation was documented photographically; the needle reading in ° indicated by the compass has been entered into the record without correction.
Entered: 10 °
